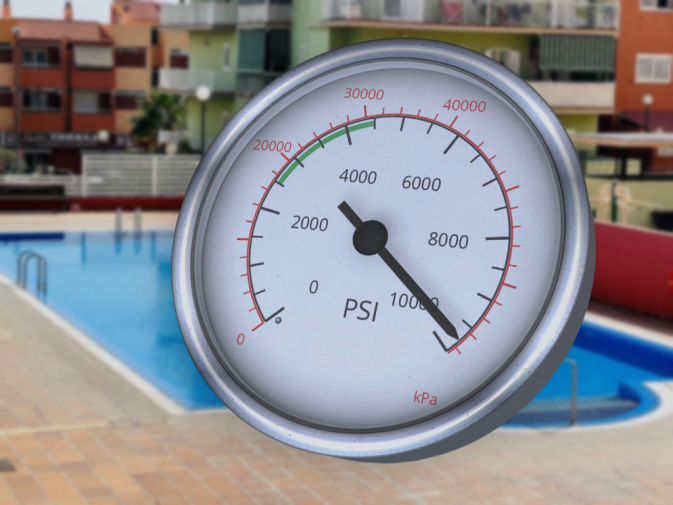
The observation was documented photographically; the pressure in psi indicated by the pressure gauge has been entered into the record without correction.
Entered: 9750 psi
